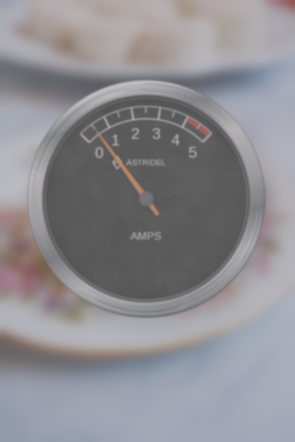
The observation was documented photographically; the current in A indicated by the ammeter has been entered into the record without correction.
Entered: 0.5 A
